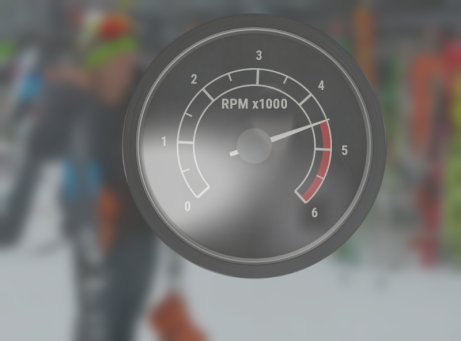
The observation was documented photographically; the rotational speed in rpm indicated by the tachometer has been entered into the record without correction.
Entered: 4500 rpm
